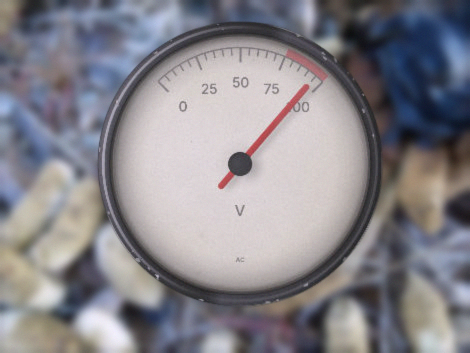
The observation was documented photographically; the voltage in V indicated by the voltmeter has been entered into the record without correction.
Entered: 95 V
